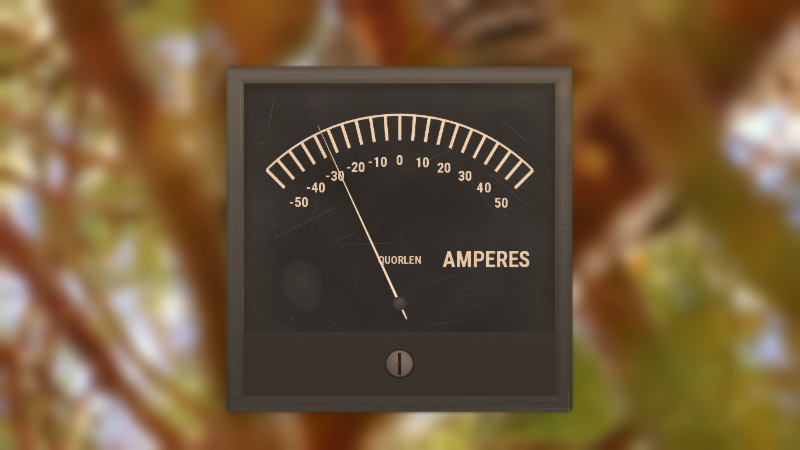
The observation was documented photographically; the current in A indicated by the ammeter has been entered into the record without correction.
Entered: -27.5 A
